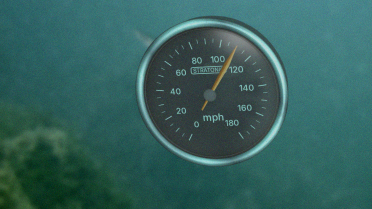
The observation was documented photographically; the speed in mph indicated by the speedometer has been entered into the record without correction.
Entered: 110 mph
